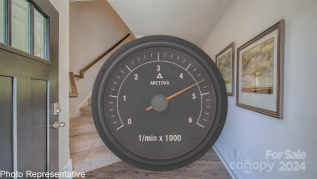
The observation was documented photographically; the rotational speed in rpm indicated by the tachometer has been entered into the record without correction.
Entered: 4600 rpm
